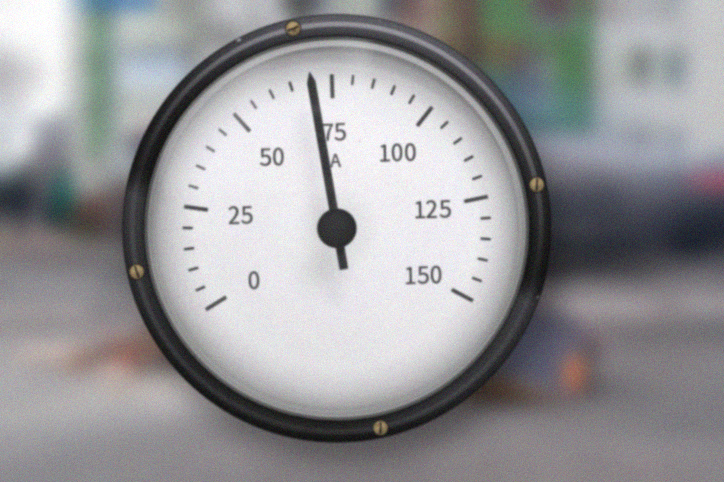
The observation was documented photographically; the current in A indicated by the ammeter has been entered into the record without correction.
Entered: 70 A
